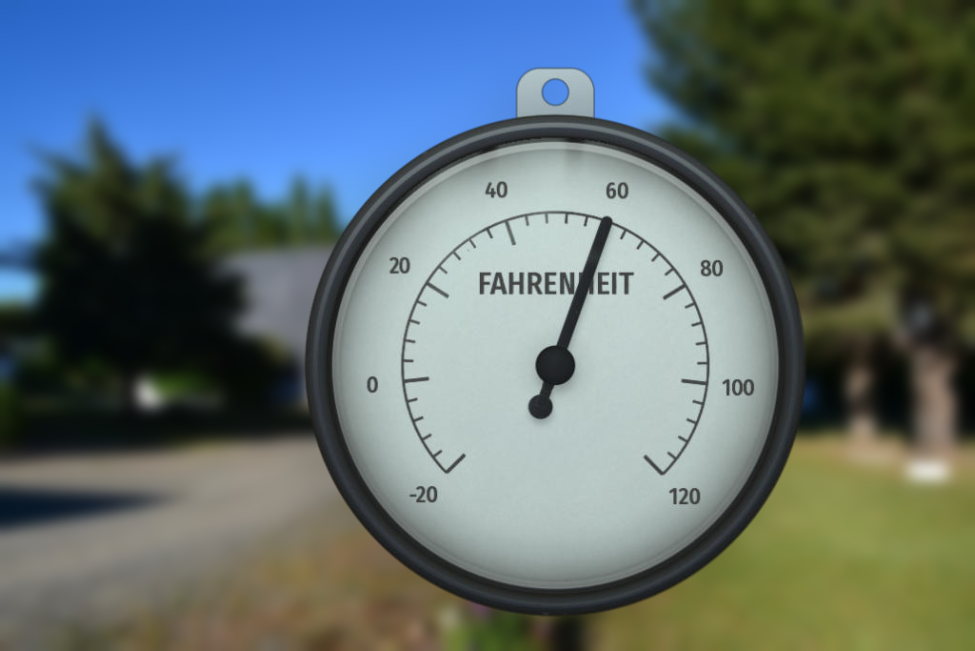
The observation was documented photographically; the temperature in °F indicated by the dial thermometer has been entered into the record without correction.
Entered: 60 °F
